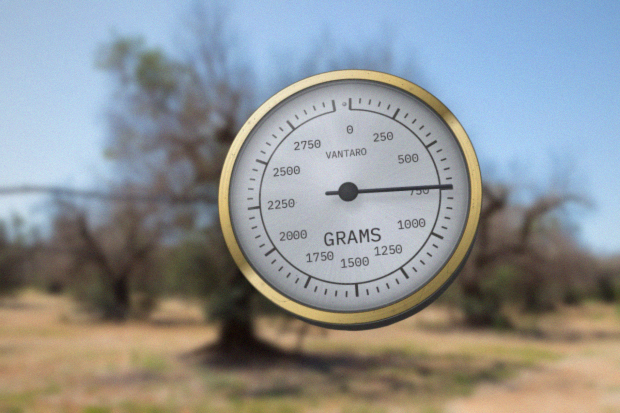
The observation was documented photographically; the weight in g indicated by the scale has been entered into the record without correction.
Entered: 750 g
